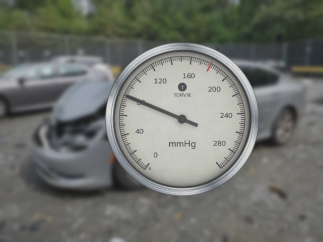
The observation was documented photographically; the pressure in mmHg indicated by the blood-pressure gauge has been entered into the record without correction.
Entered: 80 mmHg
